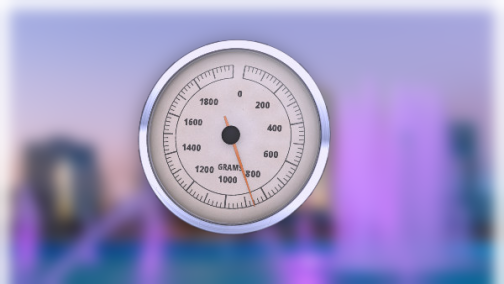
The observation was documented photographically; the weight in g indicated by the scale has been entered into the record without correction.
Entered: 860 g
